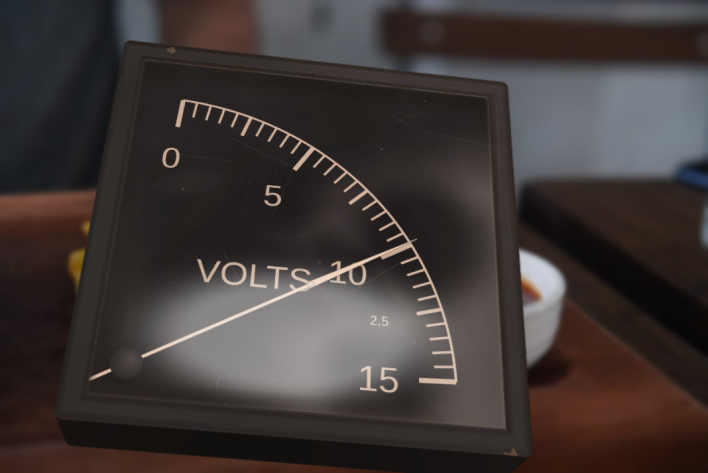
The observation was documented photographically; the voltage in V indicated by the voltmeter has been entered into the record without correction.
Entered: 10 V
